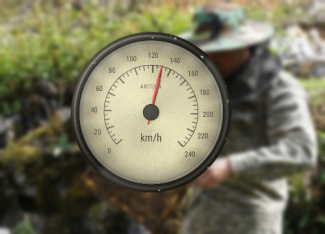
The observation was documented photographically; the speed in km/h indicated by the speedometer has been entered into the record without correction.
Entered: 130 km/h
